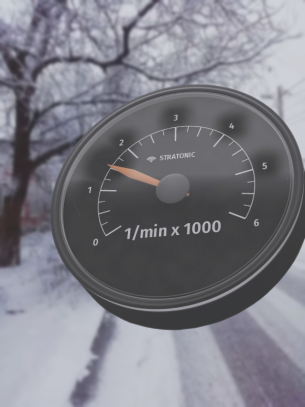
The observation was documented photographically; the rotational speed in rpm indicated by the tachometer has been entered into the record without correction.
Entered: 1500 rpm
